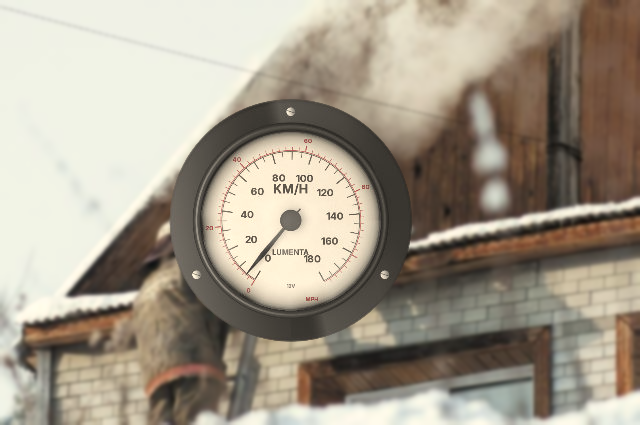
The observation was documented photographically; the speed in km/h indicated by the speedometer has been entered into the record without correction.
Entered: 5 km/h
